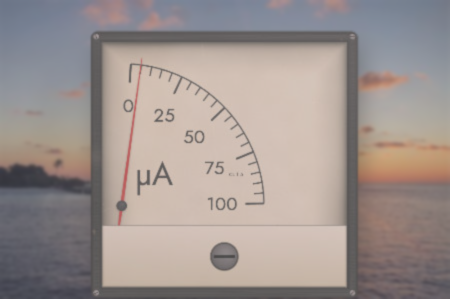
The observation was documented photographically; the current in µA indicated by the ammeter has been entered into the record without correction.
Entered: 5 µA
